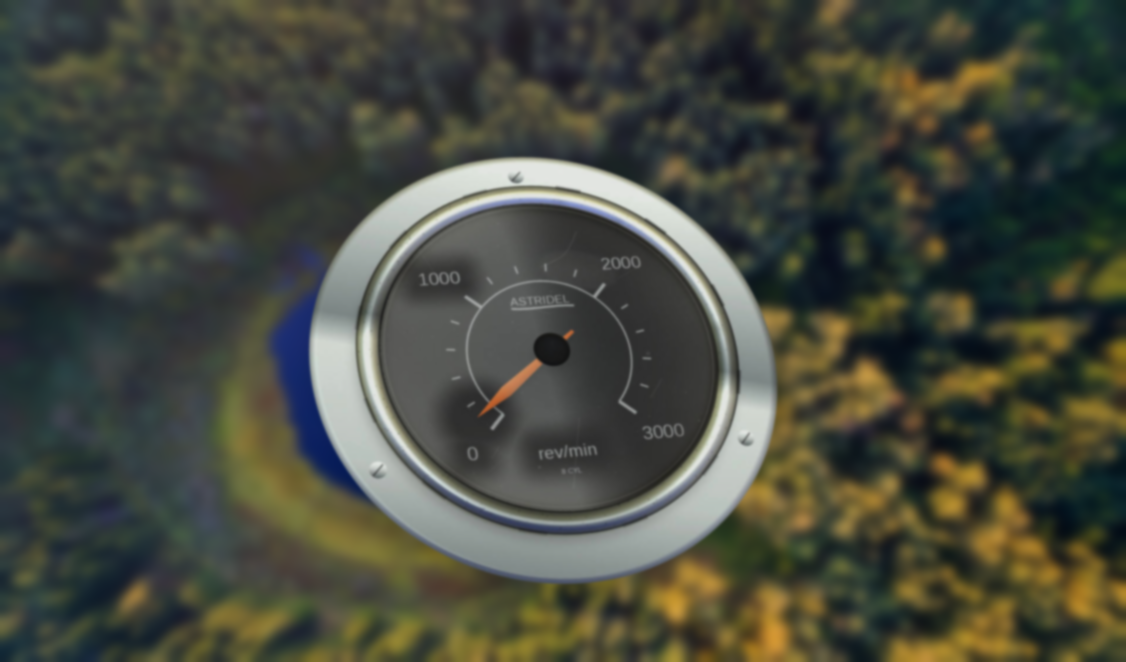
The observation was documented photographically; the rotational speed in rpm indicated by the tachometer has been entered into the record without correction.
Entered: 100 rpm
